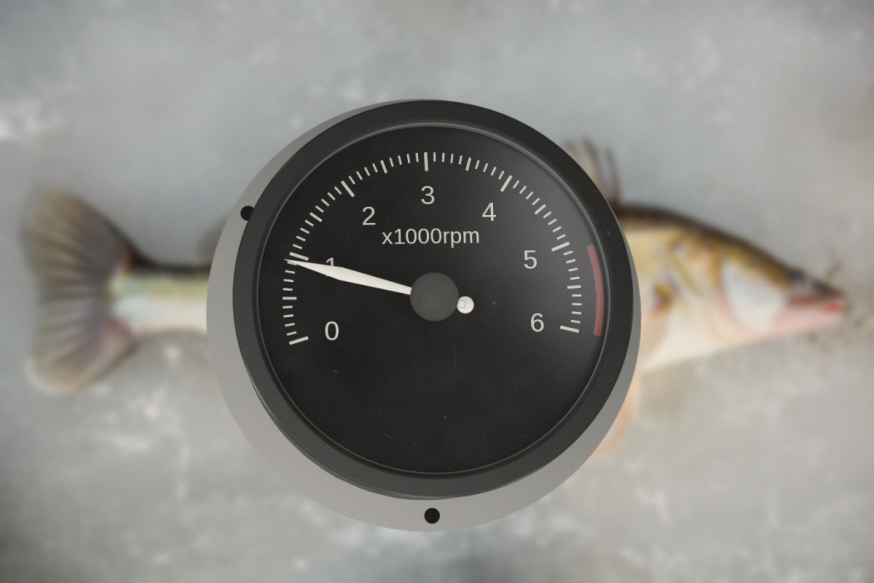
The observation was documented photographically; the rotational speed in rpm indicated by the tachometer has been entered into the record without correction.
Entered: 900 rpm
